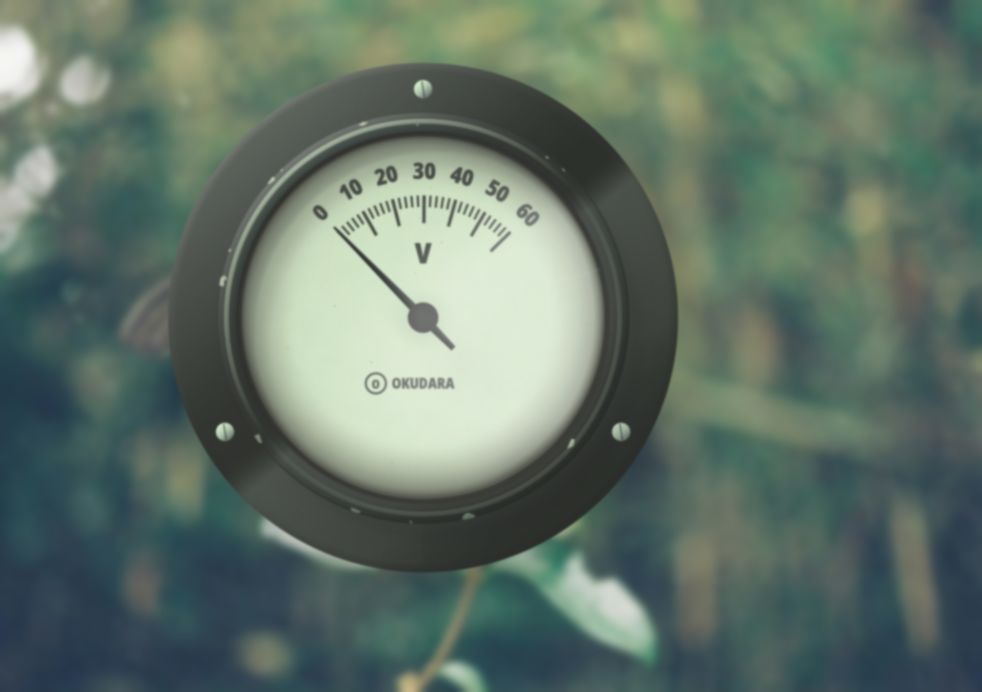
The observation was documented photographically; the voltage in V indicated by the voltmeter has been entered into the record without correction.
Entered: 0 V
